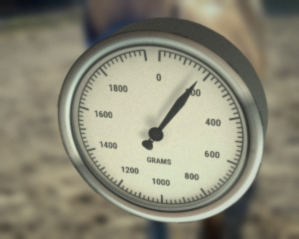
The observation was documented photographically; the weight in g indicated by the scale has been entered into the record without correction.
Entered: 180 g
